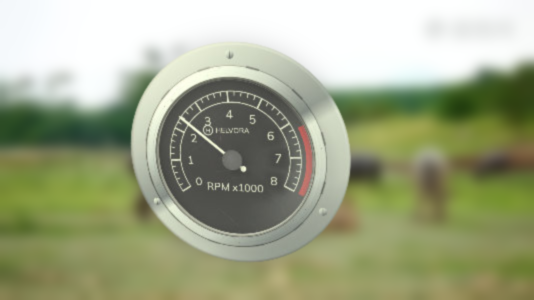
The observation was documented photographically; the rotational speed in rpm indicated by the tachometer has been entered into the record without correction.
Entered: 2400 rpm
